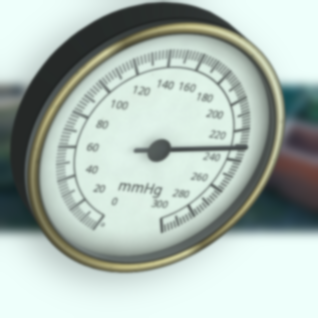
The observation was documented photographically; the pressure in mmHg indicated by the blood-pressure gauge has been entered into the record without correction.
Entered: 230 mmHg
